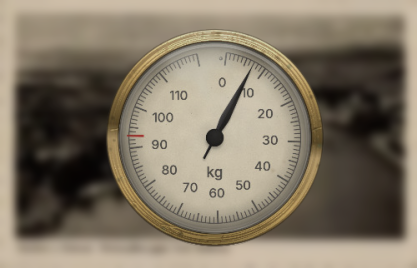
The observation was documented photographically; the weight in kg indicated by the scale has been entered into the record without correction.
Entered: 7 kg
